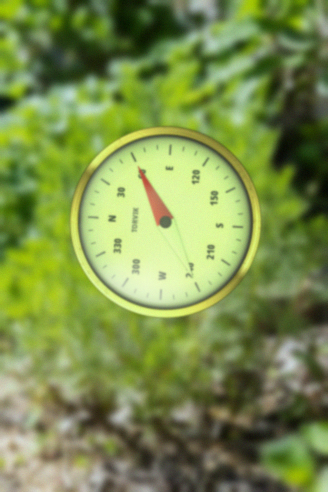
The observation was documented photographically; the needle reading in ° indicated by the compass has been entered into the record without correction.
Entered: 60 °
